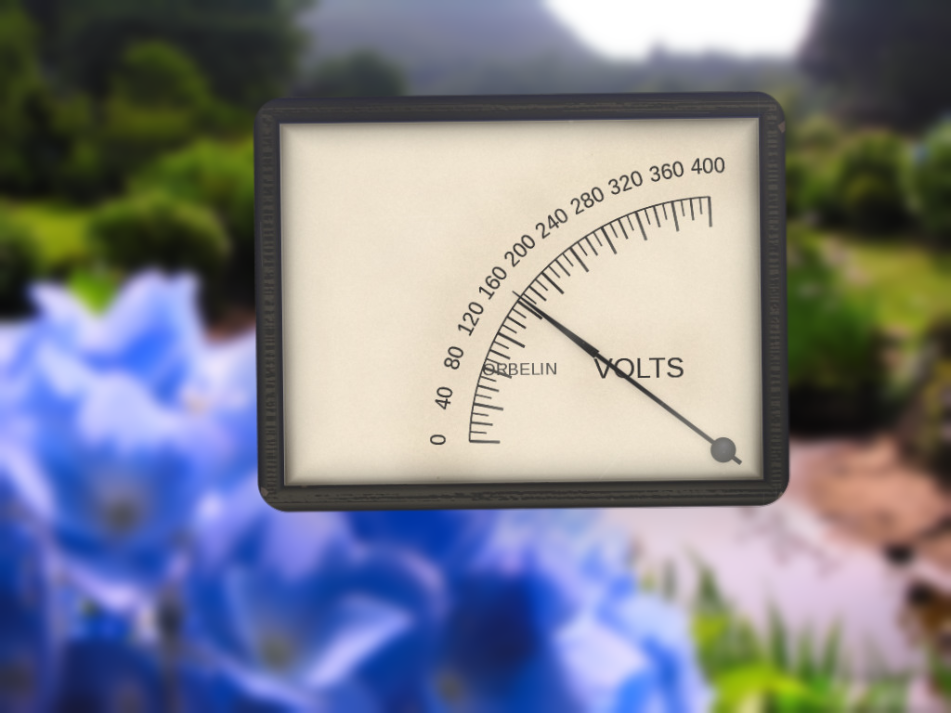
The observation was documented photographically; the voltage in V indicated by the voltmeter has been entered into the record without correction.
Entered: 165 V
